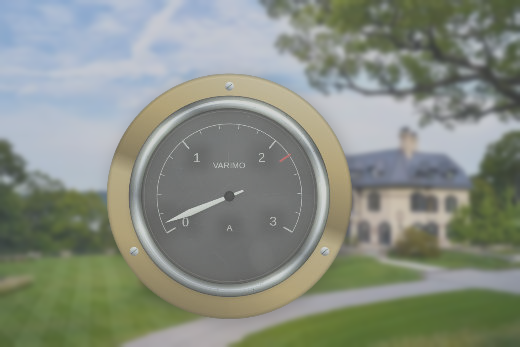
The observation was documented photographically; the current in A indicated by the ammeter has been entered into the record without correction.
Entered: 0.1 A
